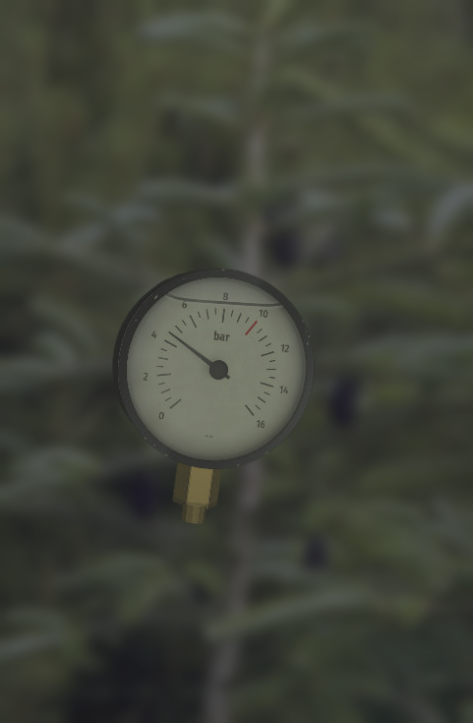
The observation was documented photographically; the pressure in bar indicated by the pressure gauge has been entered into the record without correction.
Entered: 4.5 bar
